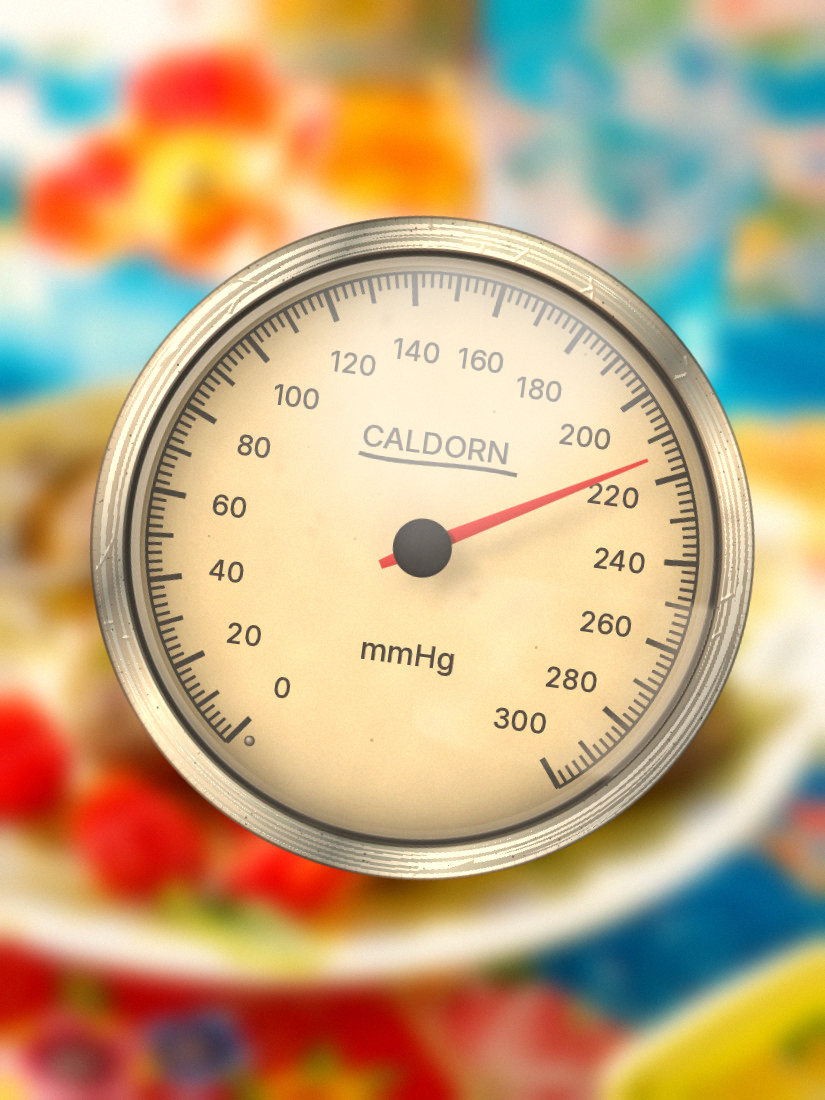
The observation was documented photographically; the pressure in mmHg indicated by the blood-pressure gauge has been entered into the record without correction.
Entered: 214 mmHg
